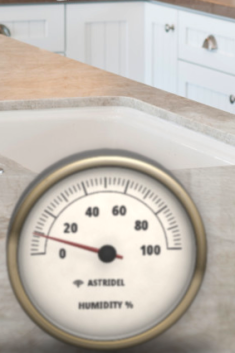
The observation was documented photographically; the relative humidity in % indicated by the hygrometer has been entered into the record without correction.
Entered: 10 %
